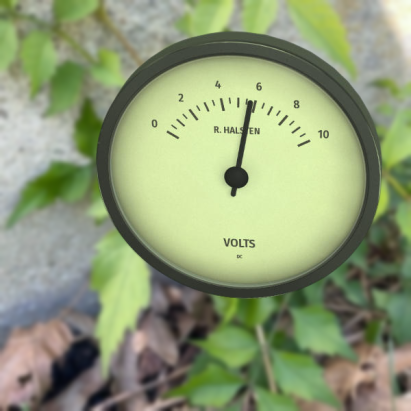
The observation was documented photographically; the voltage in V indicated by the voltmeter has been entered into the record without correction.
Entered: 5.75 V
